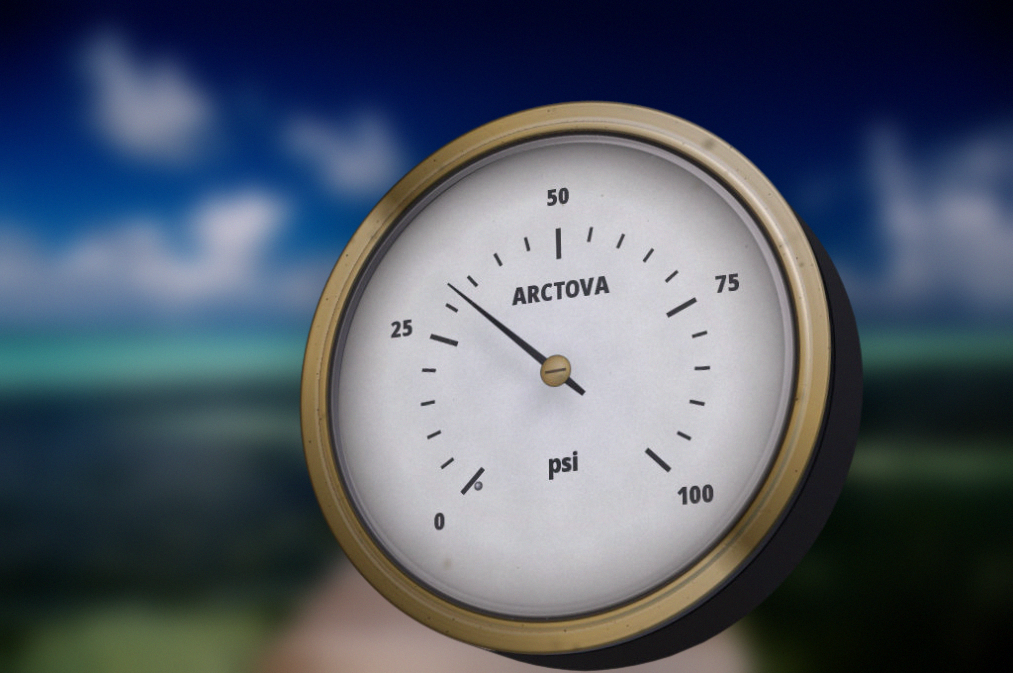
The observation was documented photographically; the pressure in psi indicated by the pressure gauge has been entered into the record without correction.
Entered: 32.5 psi
